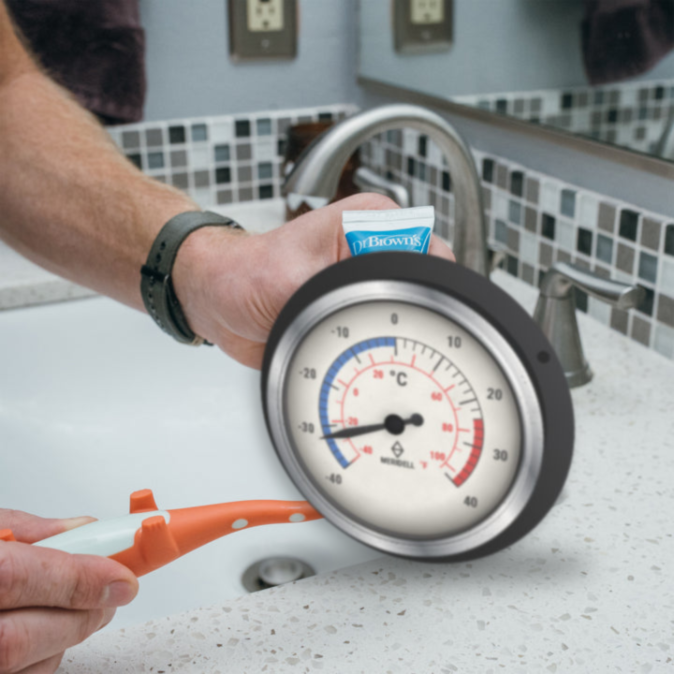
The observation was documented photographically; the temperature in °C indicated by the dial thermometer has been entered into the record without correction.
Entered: -32 °C
